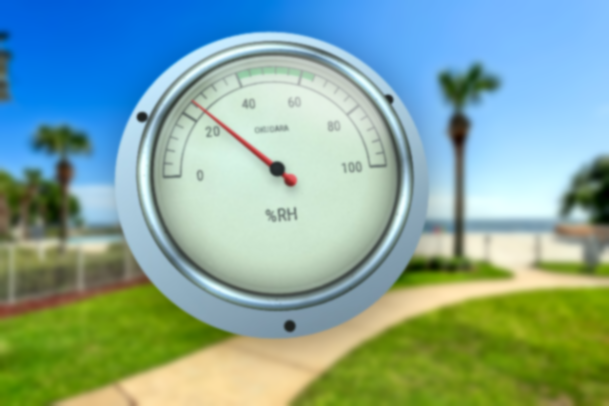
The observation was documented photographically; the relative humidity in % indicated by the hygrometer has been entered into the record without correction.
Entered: 24 %
